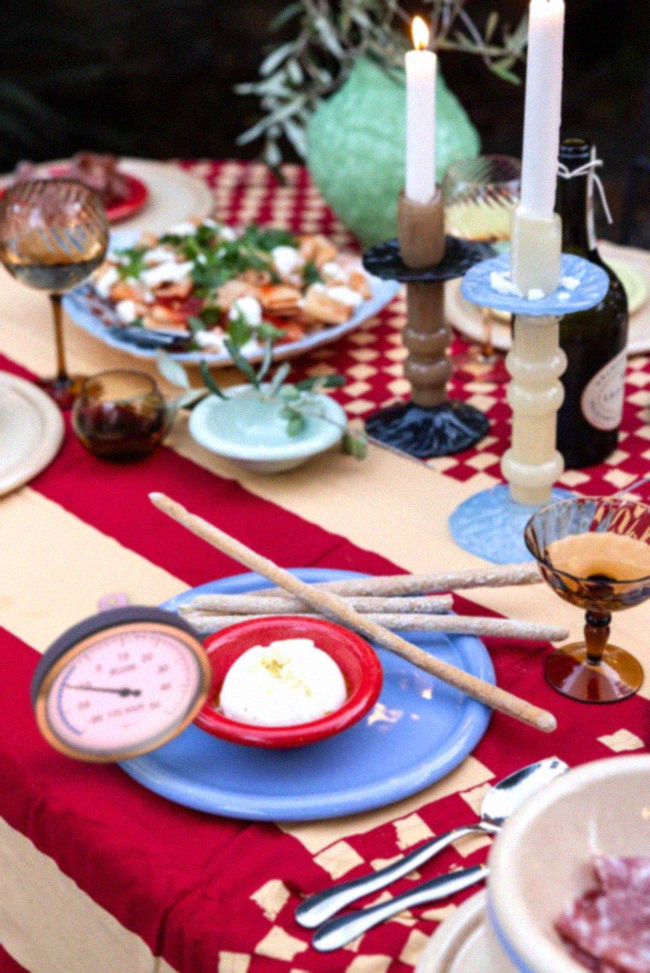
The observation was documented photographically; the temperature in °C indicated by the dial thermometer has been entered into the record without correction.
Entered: -10 °C
